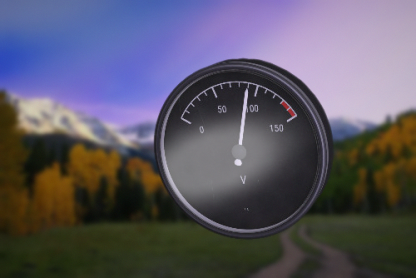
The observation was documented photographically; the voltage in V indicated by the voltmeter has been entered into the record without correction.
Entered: 90 V
